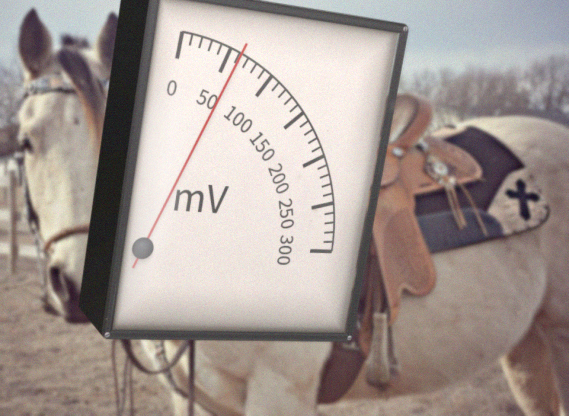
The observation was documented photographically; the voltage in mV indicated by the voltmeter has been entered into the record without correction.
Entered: 60 mV
